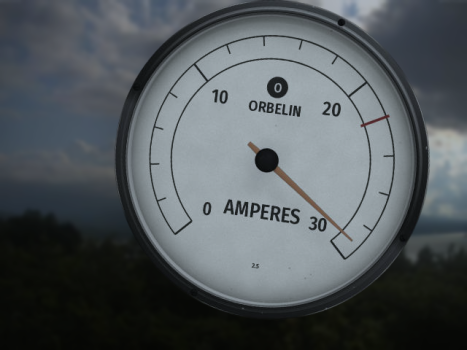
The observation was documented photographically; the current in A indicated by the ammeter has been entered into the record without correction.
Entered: 29 A
